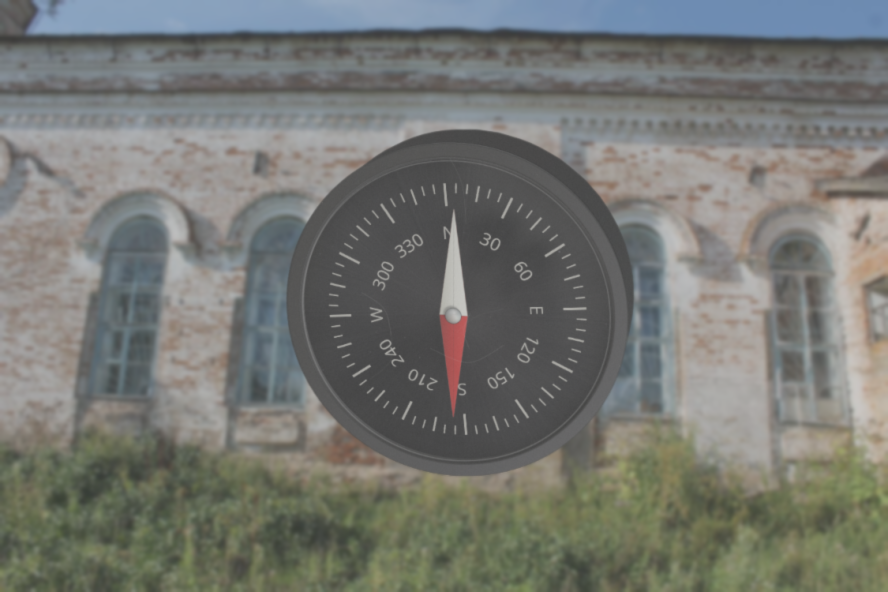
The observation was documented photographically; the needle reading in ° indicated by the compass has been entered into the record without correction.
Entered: 185 °
